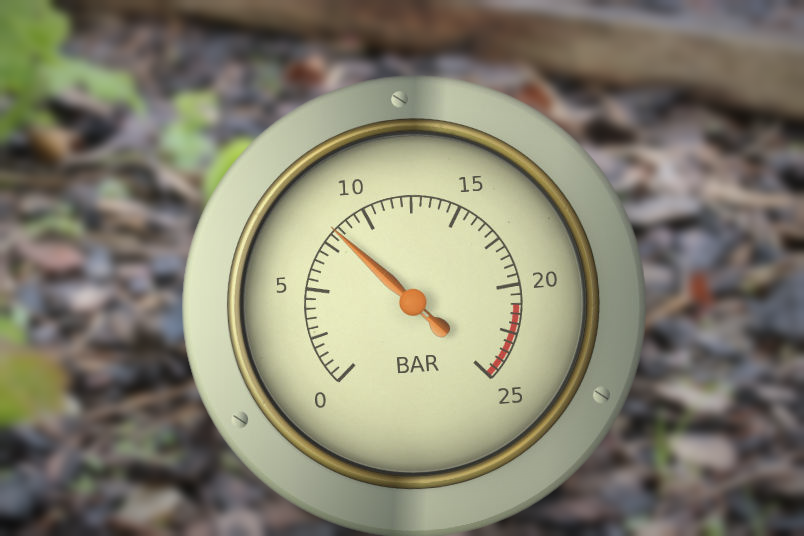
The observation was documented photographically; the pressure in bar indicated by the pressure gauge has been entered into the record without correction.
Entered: 8.25 bar
